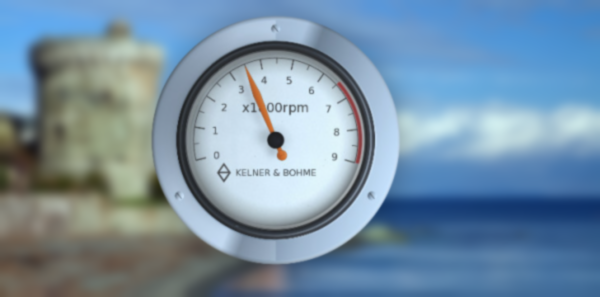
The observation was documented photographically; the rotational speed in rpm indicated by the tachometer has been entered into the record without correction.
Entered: 3500 rpm
